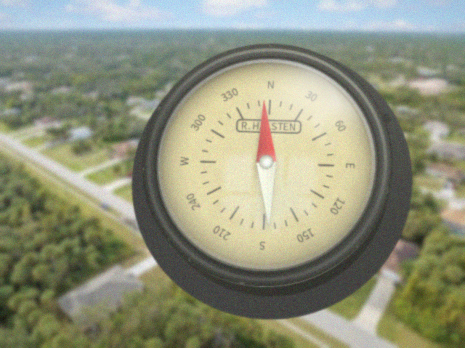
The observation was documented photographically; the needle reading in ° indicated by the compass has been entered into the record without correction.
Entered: 355 °
